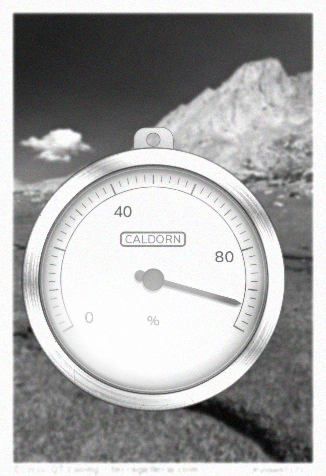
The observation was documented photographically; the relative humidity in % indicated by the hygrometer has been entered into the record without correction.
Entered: 94 %
